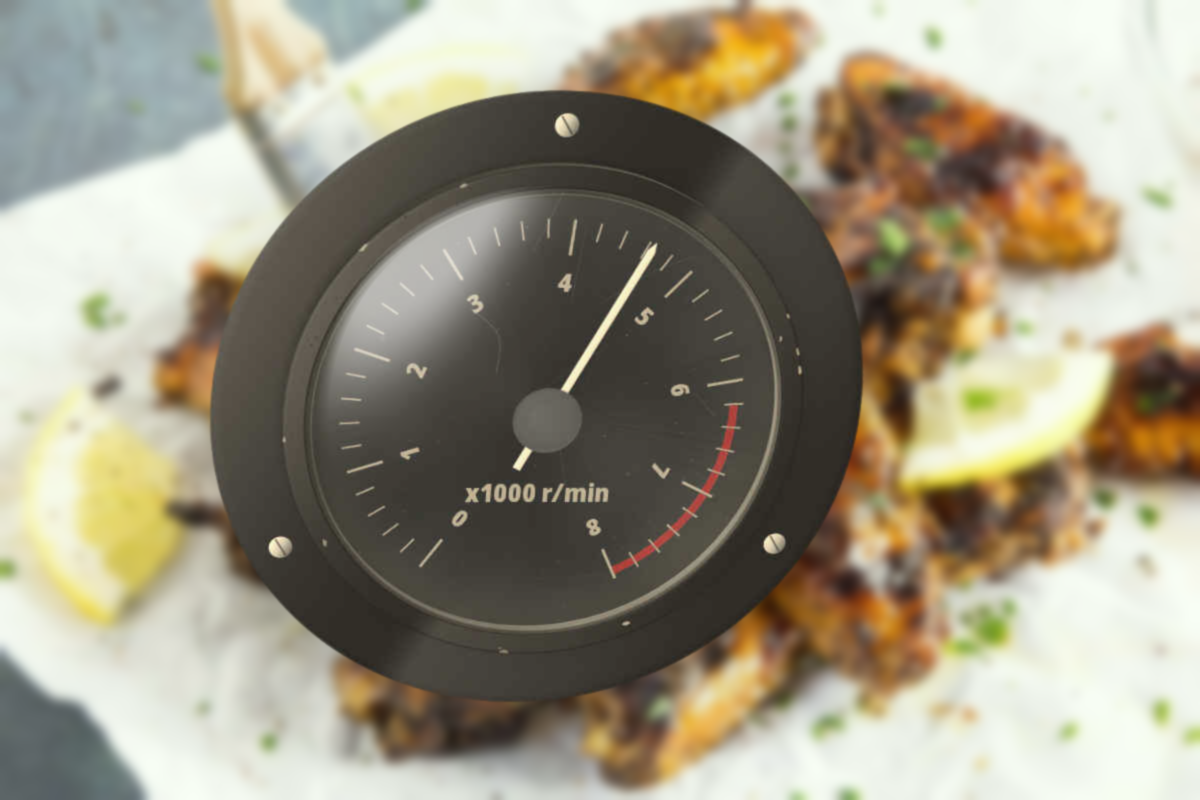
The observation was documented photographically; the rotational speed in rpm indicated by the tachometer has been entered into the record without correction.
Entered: 4600 rpm
